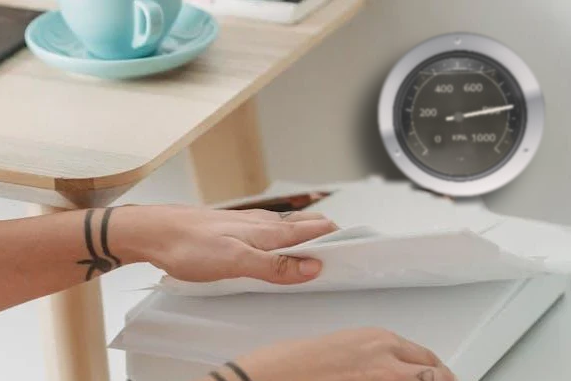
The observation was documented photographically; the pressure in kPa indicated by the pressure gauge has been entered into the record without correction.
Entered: 800 kPa
